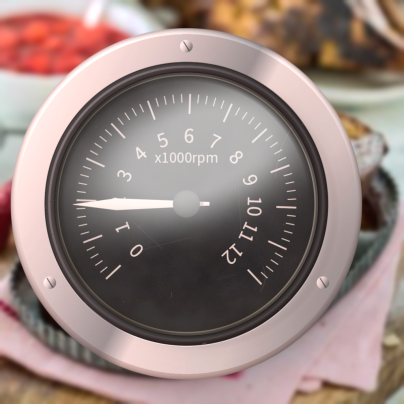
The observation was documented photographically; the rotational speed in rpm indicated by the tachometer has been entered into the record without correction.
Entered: 1900 rpm
